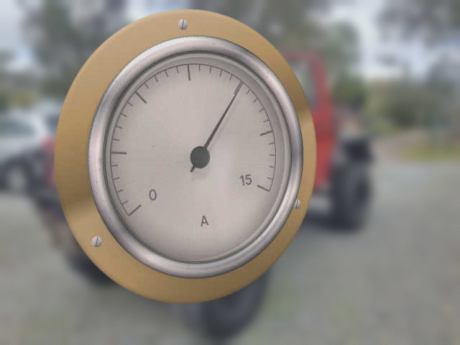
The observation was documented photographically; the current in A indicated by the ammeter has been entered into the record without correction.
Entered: 10 A
